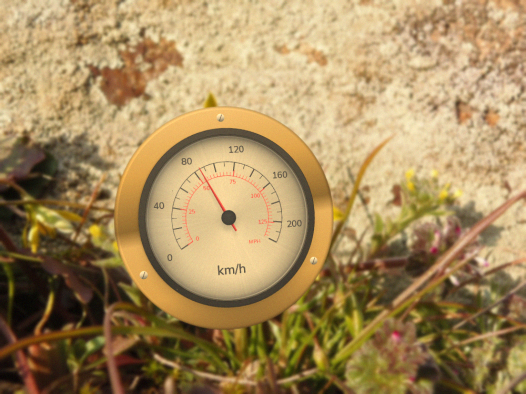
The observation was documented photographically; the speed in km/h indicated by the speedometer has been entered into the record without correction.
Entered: 85 km/h
